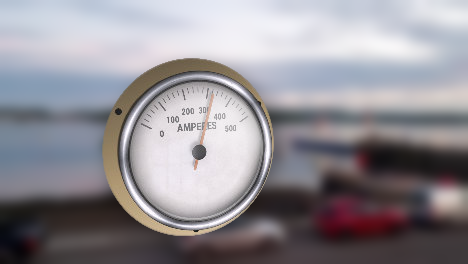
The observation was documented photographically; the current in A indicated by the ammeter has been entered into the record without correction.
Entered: 320 A
